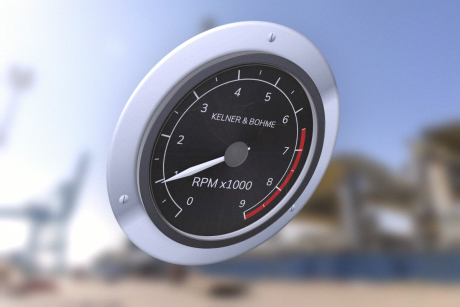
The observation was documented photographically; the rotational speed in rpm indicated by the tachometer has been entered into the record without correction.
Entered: 1000 rpm
